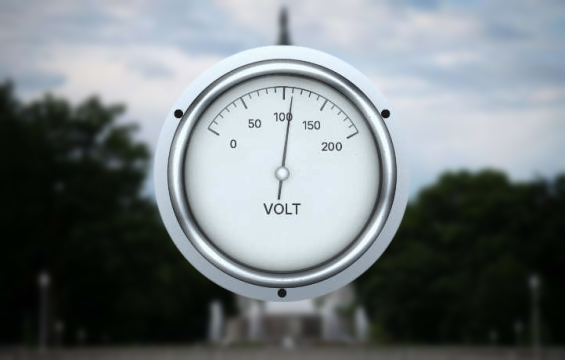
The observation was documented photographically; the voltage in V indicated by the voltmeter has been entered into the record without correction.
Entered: 110 V
